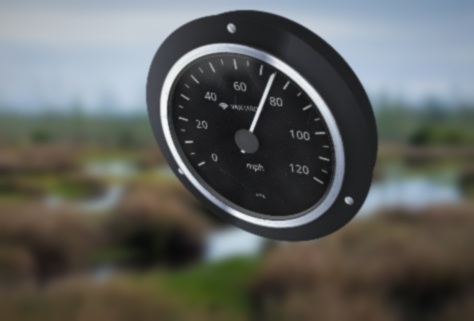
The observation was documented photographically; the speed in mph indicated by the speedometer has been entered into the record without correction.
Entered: 75 mph
